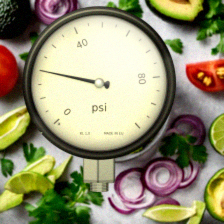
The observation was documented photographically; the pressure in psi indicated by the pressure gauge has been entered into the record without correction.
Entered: 20 psi
